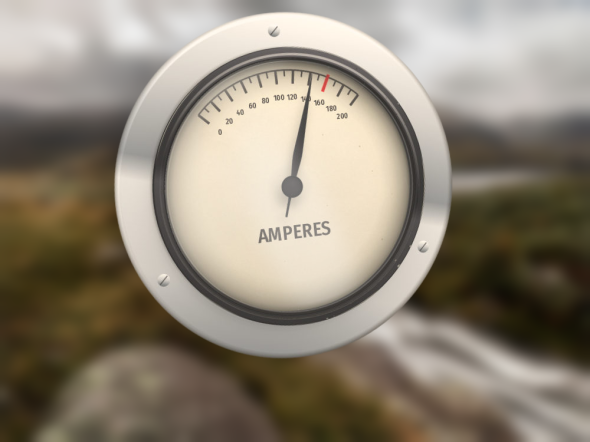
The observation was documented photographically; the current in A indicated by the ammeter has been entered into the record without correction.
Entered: 140 A
